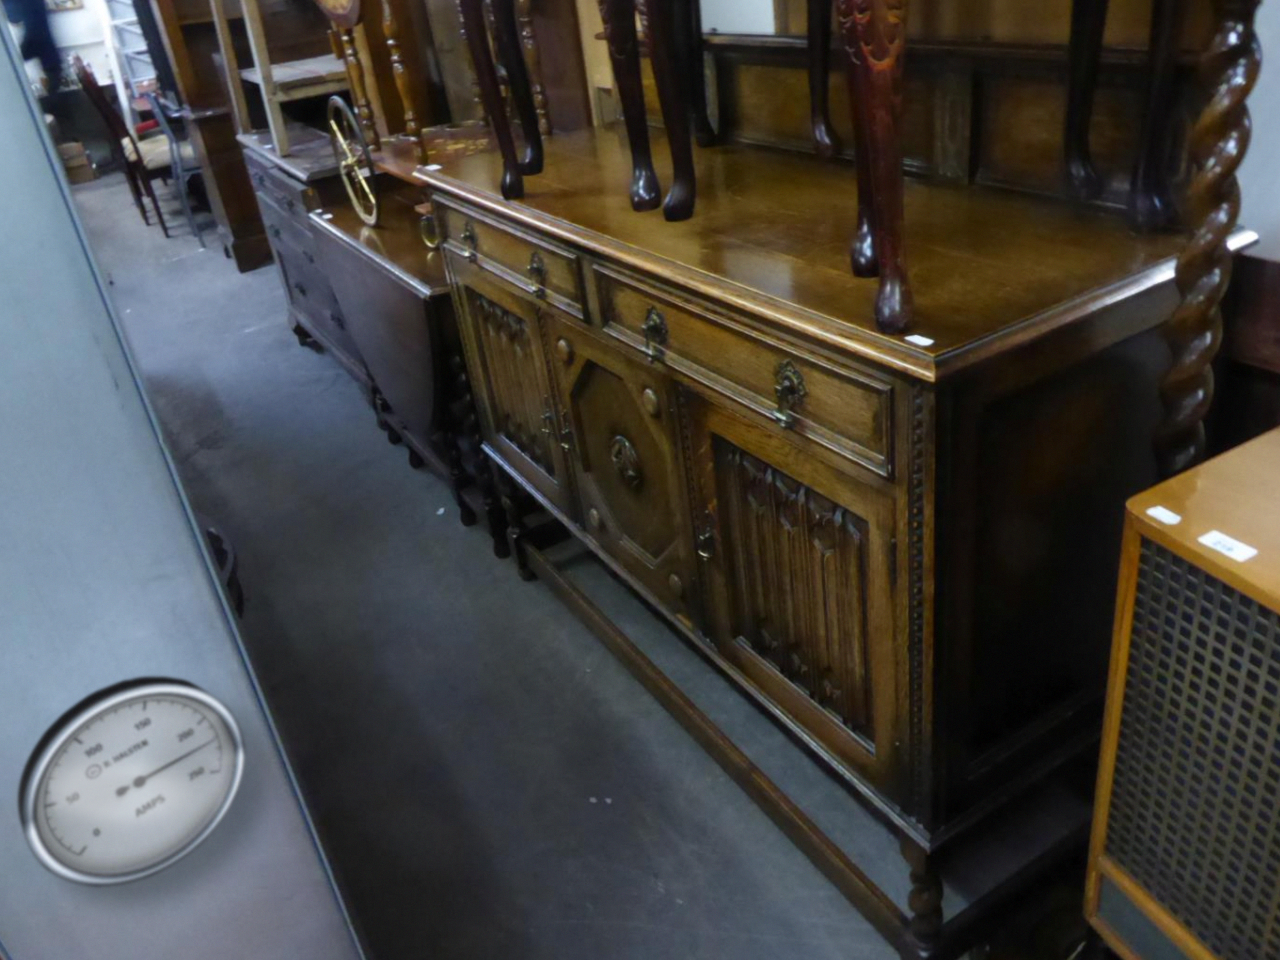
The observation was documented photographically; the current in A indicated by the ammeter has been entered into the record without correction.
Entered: 220 A
